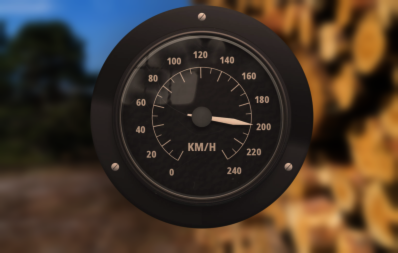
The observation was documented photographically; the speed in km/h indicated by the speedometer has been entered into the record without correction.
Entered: 200 km/h
